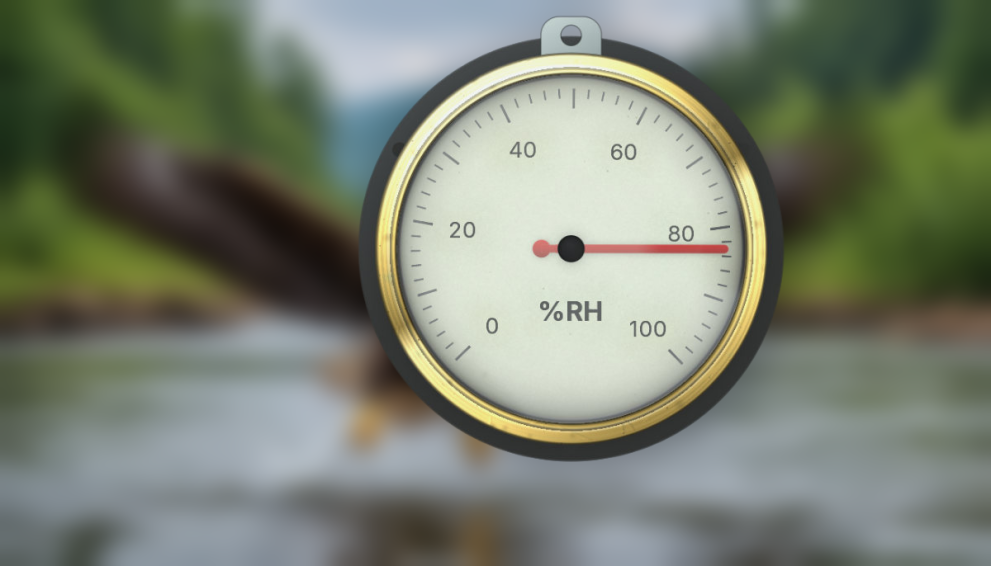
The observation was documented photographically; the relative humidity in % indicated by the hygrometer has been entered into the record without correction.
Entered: 83 %
